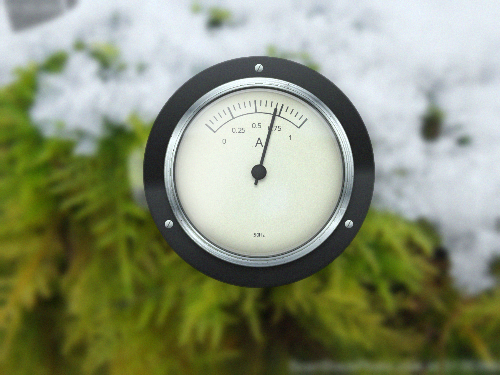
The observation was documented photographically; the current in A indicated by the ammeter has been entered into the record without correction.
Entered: 0.7 A
